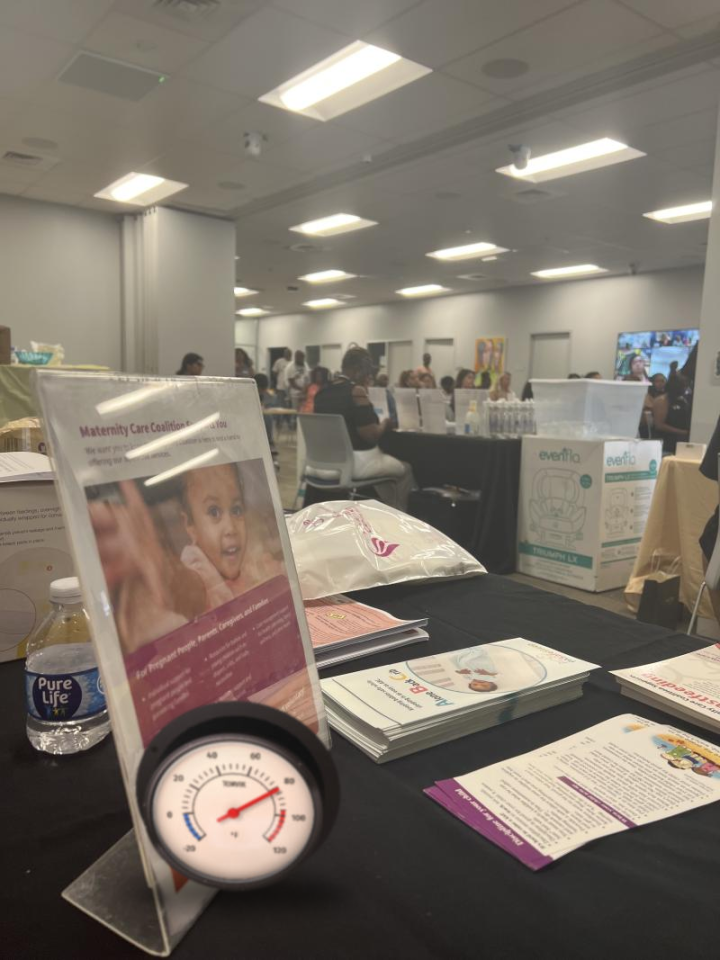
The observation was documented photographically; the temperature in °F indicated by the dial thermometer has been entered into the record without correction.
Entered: 80 °F
